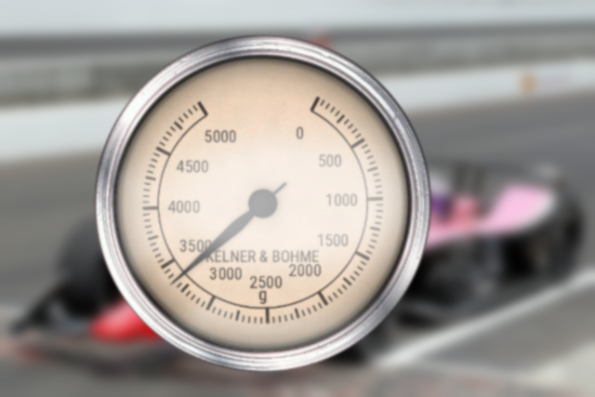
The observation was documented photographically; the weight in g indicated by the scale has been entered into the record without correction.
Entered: 3350 g
